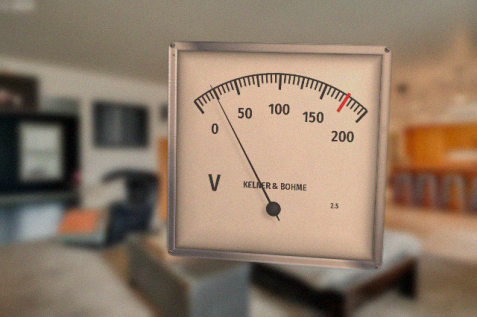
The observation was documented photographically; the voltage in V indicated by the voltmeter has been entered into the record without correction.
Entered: 25 V
